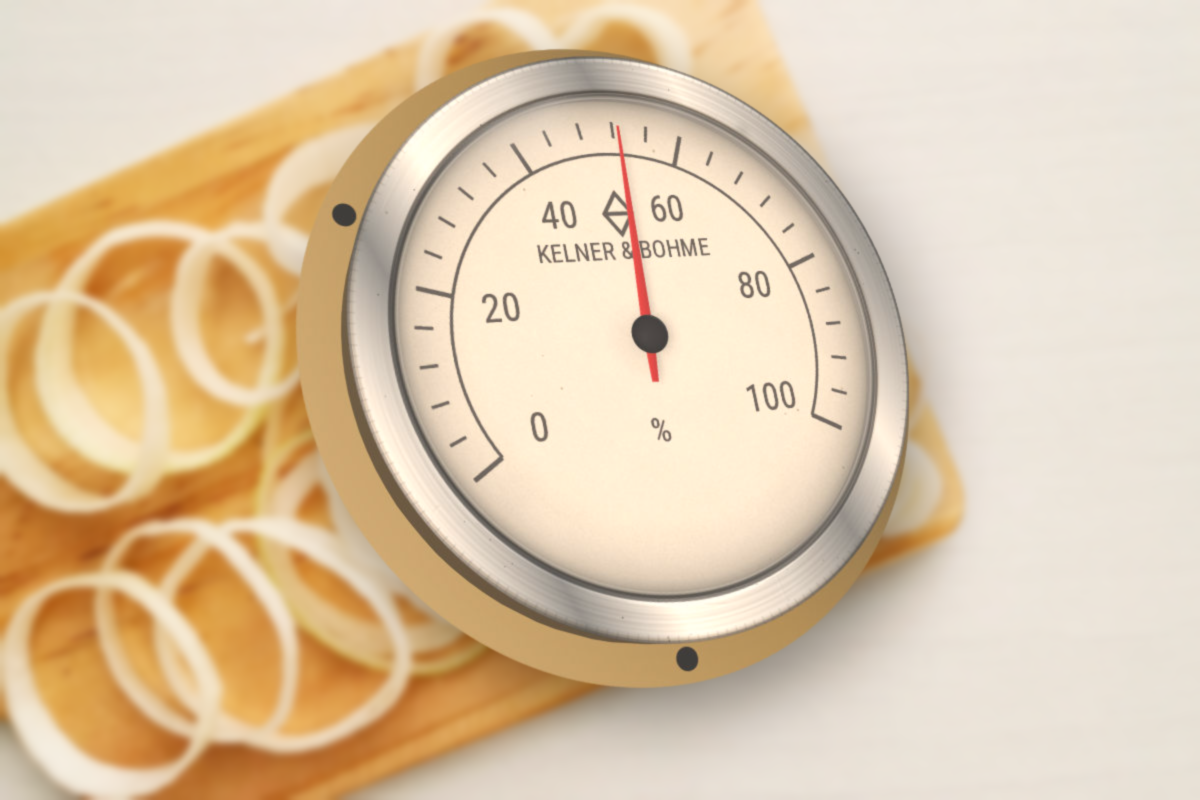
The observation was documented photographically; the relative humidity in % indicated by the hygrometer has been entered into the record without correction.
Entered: 52 %
